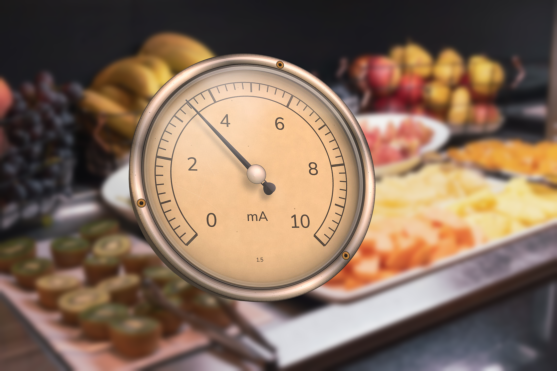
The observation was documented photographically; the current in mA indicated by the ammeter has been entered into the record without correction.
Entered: 3.4 mA
